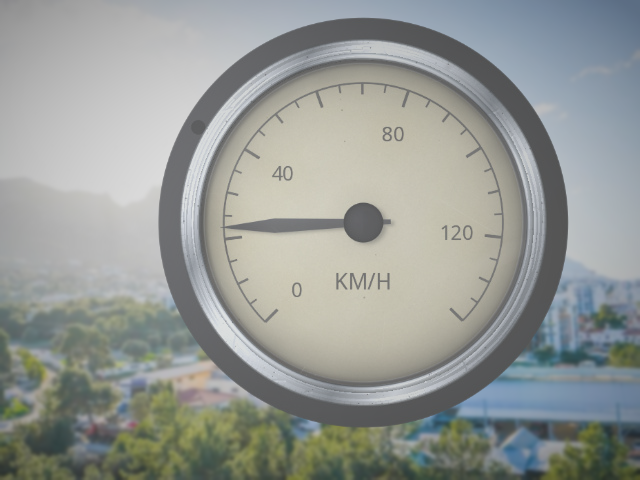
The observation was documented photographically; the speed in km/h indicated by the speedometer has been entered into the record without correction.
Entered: 22.5 km/h
